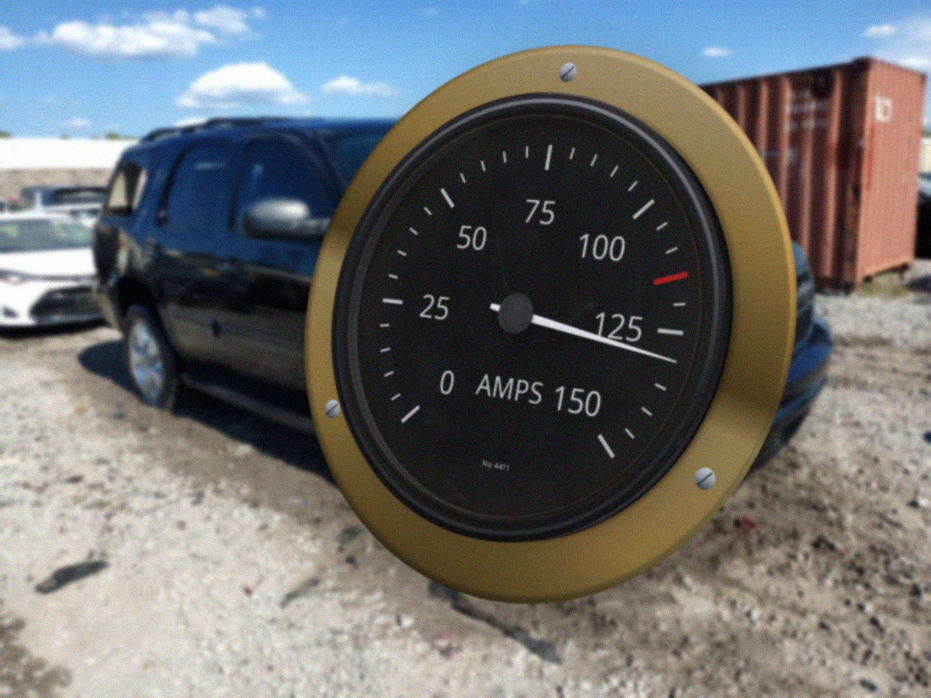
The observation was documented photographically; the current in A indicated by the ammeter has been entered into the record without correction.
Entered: 130 A
